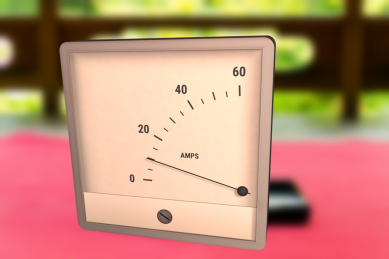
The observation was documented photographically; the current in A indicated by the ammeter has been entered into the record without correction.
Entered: 10 A
